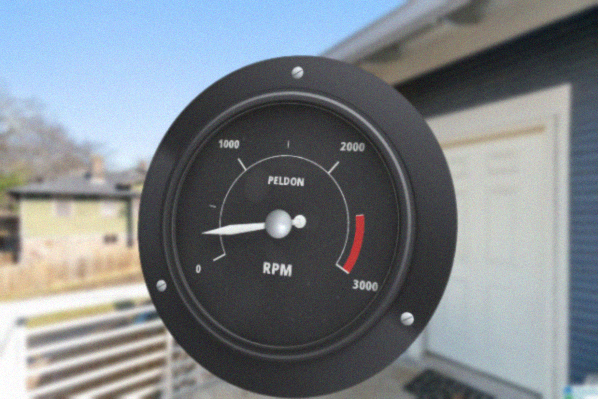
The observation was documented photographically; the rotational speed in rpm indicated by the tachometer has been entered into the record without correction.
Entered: 250 rpm
